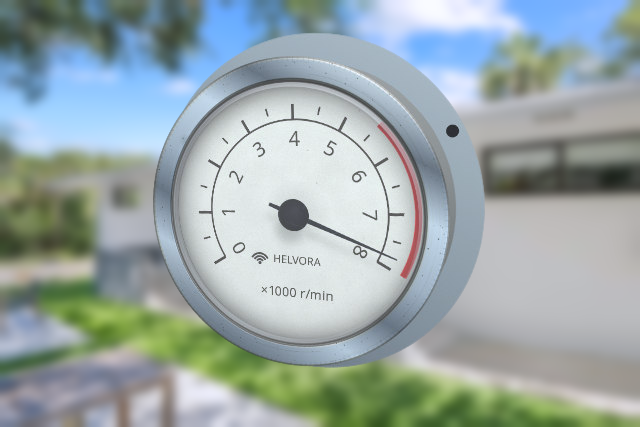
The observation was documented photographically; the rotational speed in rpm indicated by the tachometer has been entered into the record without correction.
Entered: 7750 rpm
